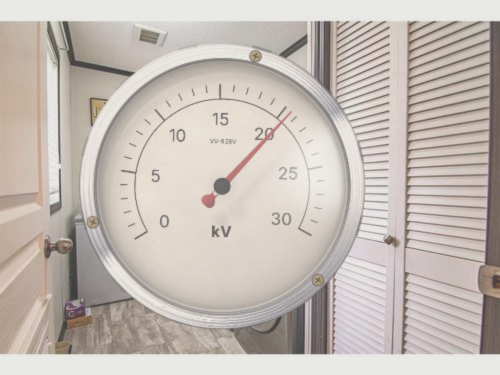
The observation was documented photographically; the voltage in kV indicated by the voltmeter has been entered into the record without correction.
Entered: 20.5 kV
